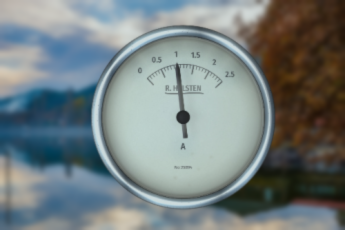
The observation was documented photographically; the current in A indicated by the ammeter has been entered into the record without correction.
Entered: 1 A
